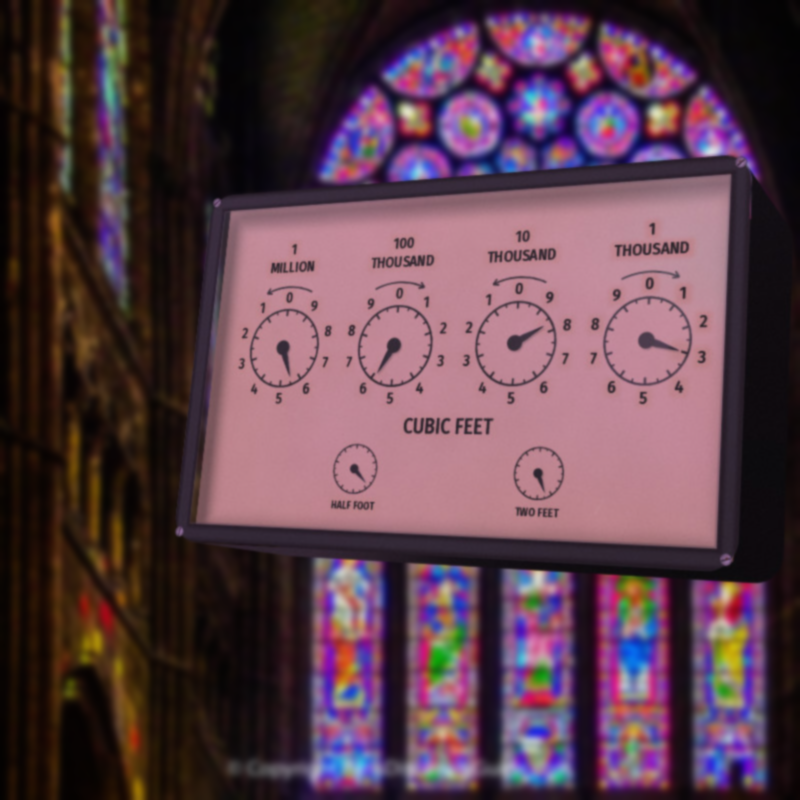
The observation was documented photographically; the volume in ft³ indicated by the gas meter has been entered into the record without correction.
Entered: 558300 ft³
